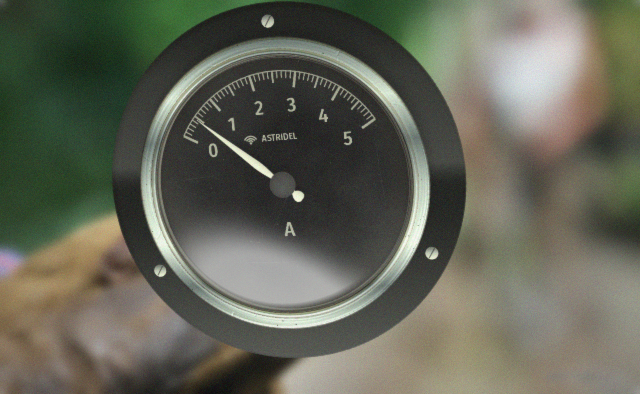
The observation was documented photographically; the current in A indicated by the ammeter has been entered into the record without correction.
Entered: 0.5 A
